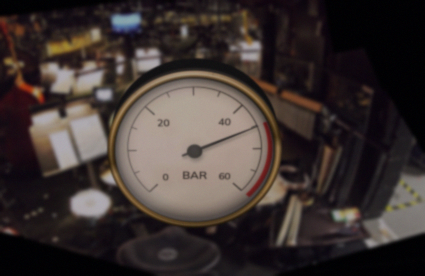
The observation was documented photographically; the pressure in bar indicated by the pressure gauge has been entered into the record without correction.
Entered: 45 bar
